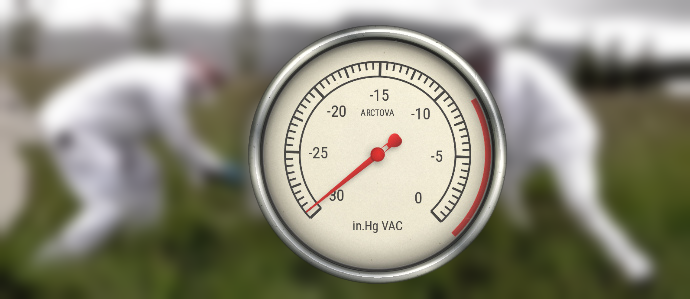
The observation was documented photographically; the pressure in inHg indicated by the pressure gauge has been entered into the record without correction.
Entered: -29.5 inHg
